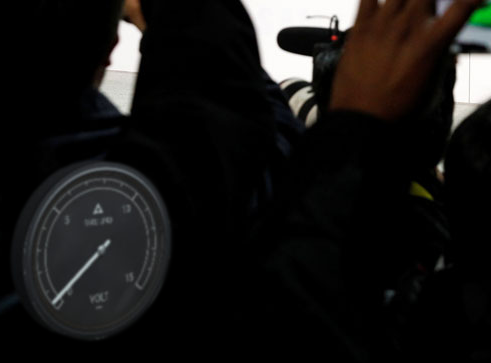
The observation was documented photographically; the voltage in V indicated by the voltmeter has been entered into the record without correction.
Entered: 0.5 V
